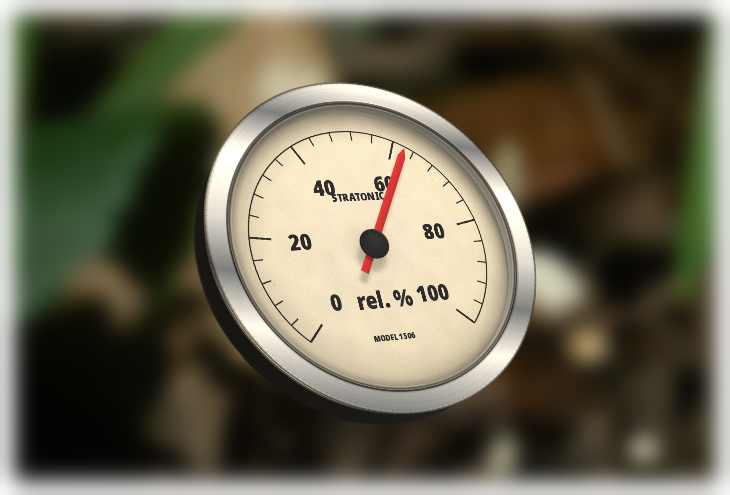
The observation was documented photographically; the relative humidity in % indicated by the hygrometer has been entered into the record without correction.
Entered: 62 %
